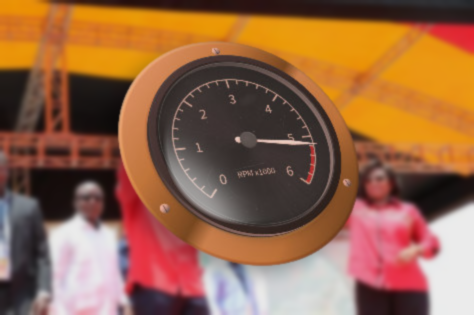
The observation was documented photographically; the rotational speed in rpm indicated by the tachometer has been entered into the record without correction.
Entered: 5200 rpm
